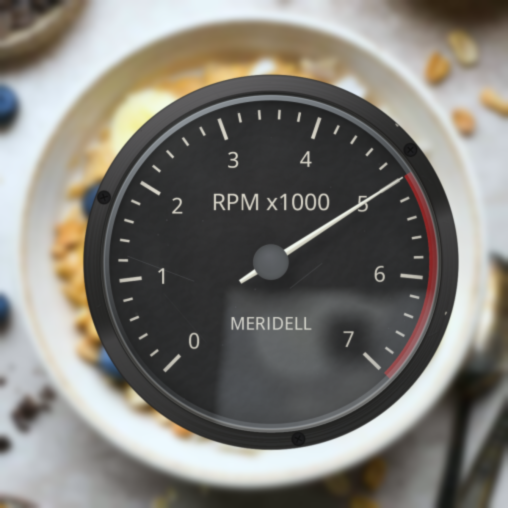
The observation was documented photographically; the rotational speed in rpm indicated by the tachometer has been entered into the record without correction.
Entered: 5000 rpm
